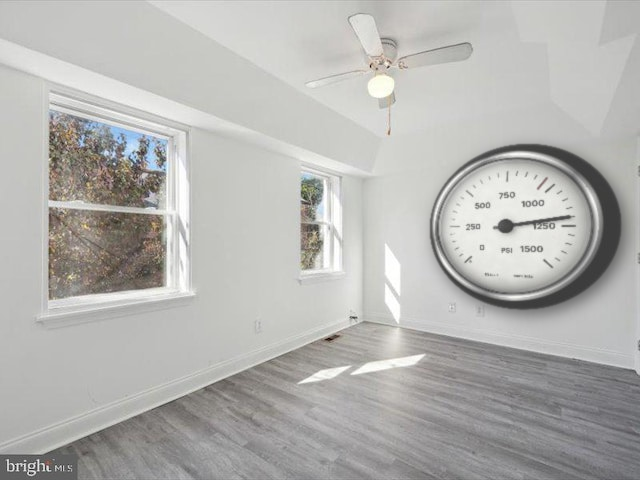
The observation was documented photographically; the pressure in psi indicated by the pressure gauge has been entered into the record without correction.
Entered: 1200 psi
